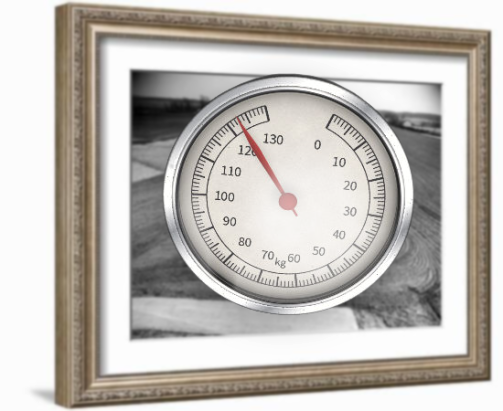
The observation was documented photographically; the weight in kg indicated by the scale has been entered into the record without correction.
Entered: 123 kg
